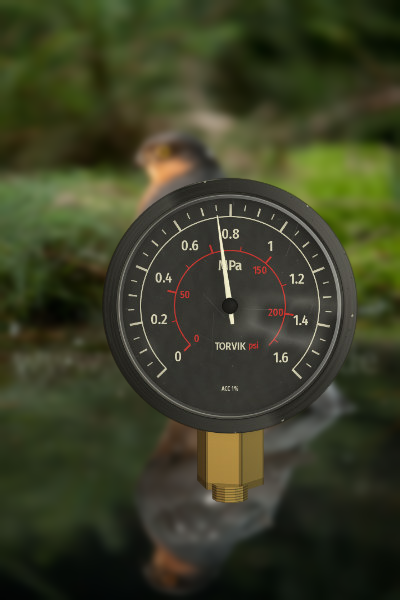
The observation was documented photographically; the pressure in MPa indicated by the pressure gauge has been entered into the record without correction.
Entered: 0.75 MPa
